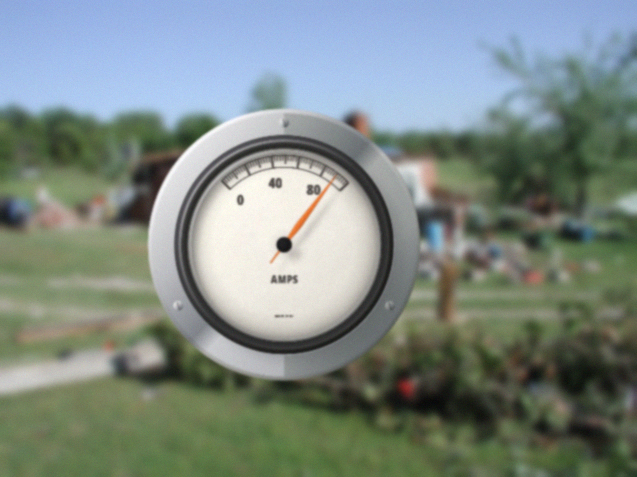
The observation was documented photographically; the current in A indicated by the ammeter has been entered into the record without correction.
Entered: 90 A
